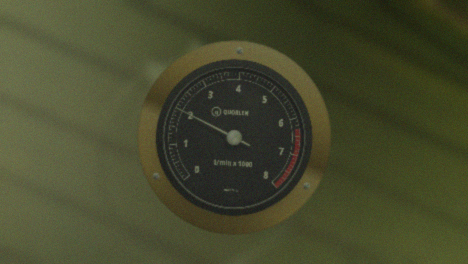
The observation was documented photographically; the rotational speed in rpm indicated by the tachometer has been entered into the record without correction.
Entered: 2000 rpm
